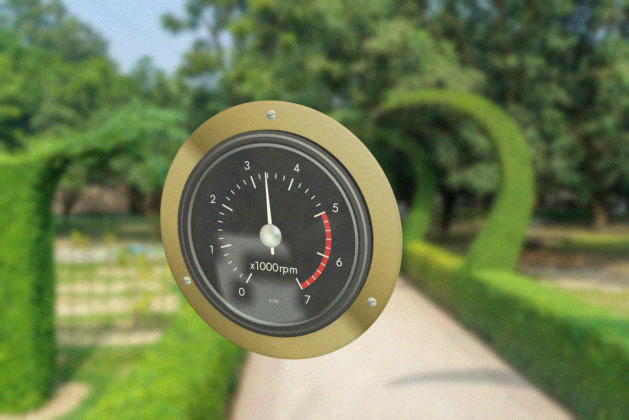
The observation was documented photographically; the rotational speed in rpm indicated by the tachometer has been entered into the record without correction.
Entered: 3400 rpm
